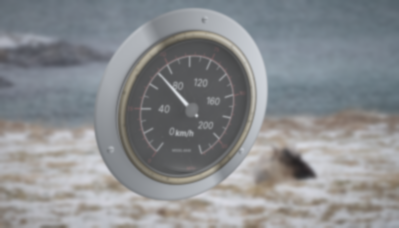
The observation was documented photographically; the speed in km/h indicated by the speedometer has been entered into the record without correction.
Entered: 70 km/h
